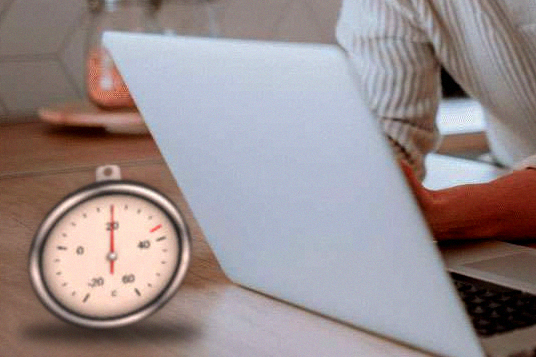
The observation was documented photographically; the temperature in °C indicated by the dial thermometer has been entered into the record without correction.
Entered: 20 °C
